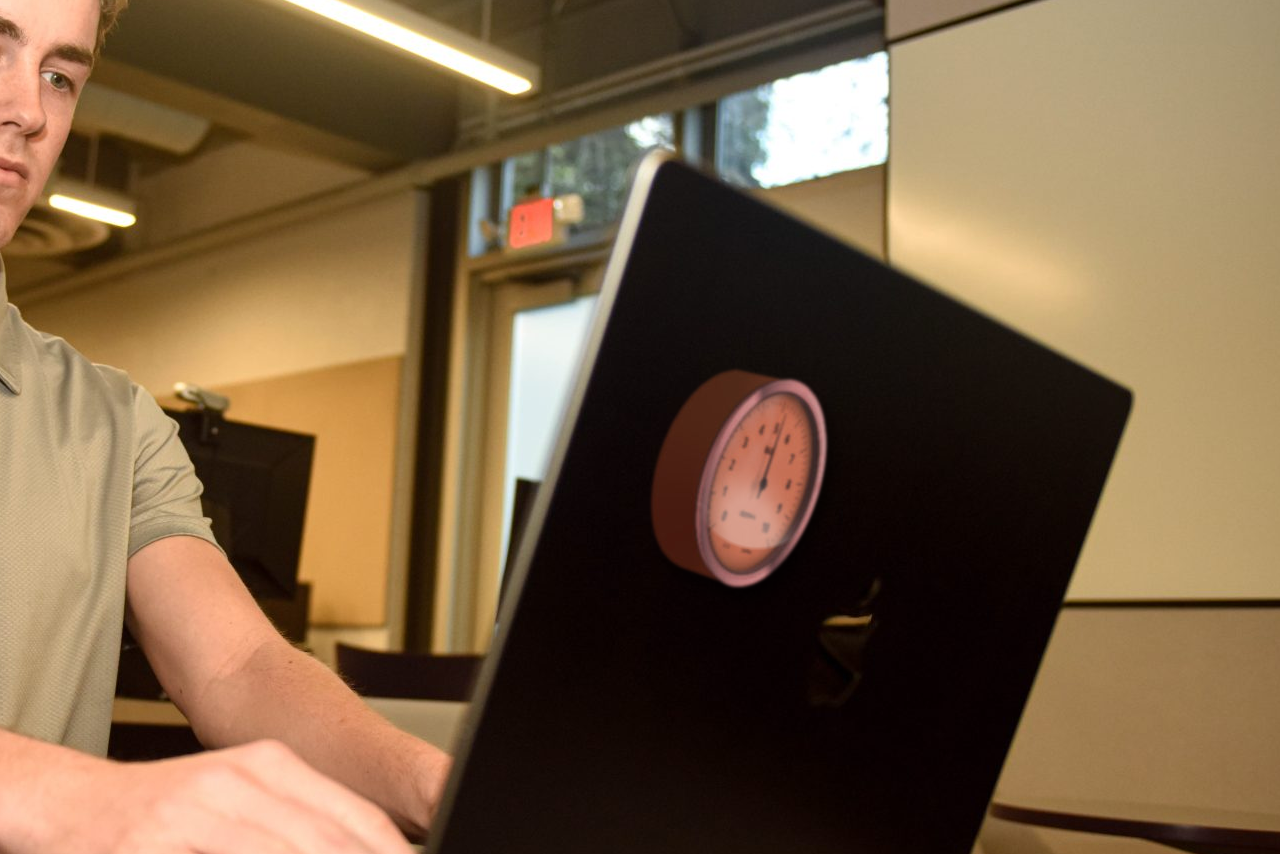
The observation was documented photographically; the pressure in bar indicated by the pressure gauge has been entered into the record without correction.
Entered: 5 bar
